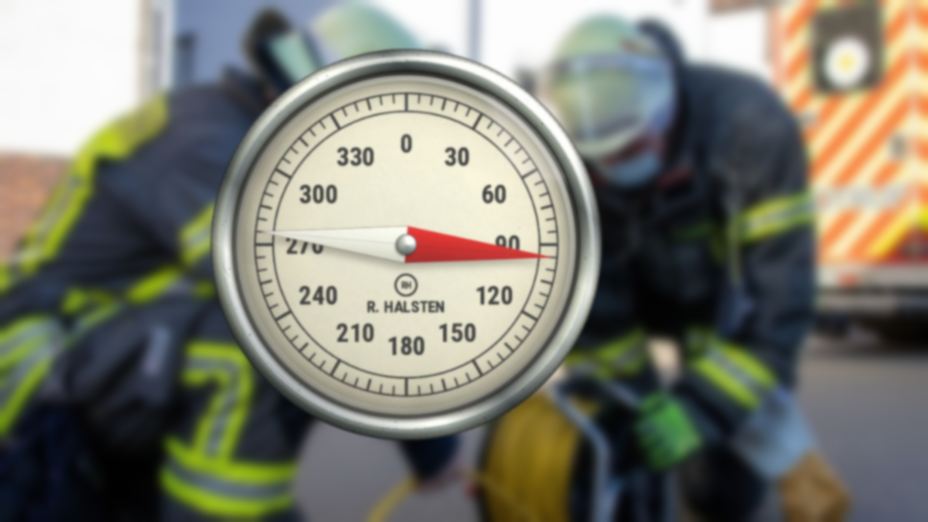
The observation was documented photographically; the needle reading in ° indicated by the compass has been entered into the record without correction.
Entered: 95 °
